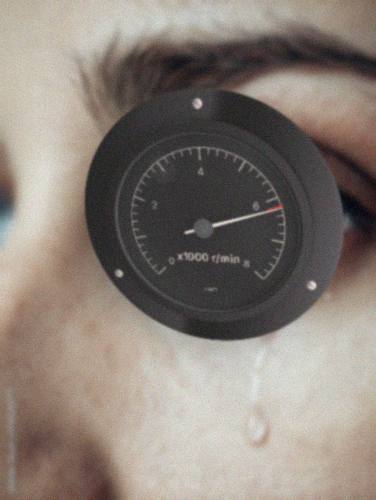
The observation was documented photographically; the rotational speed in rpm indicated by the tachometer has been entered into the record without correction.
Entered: 6200 rpm
